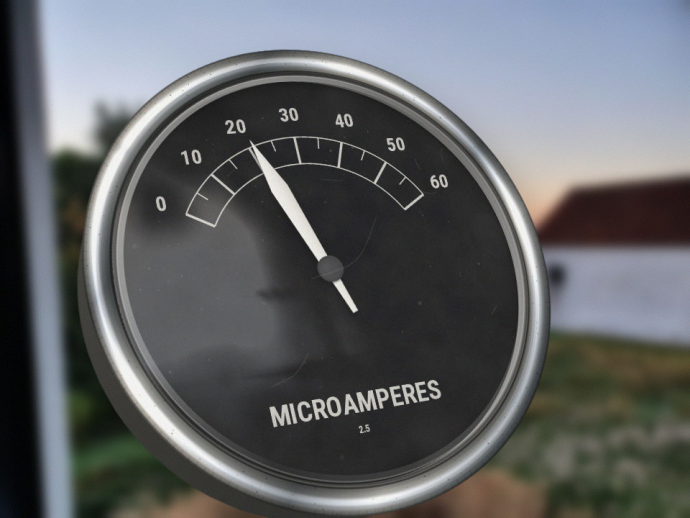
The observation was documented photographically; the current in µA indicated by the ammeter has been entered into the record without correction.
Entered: 20 µA
